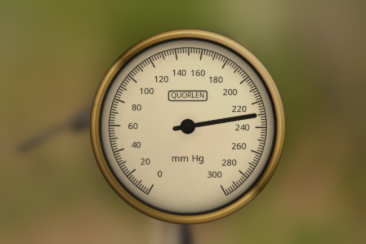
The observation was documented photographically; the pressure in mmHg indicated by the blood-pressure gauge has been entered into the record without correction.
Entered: 230 mmHg
